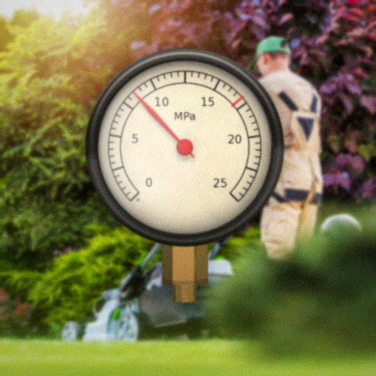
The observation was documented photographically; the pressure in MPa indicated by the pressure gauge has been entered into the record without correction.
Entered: 8.5 MPa
